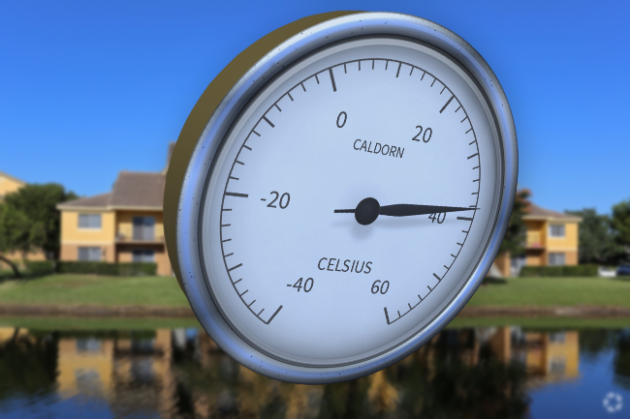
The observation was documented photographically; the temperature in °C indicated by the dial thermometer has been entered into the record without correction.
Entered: 38 °C
